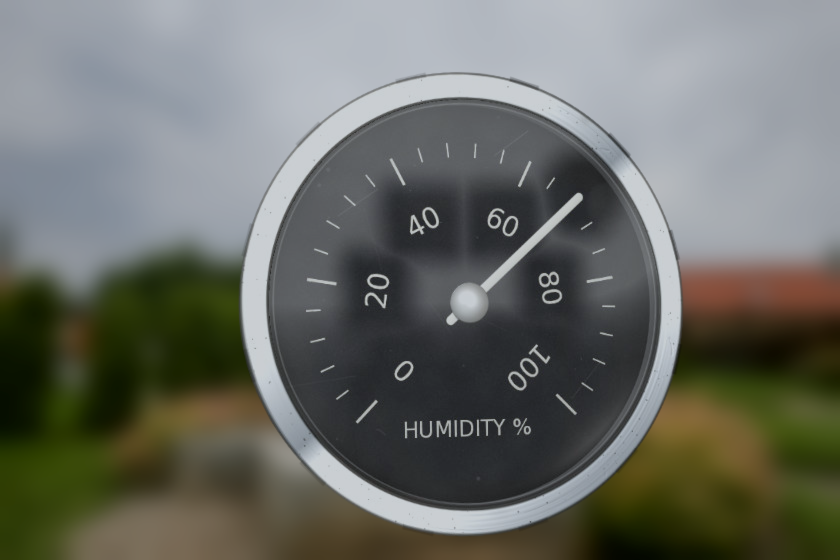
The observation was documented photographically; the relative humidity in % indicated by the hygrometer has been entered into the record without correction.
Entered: 68 %
